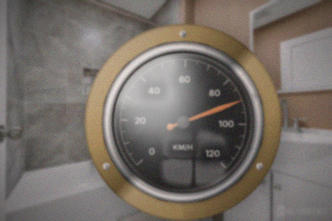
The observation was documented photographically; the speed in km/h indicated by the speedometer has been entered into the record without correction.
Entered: 90 km/h
